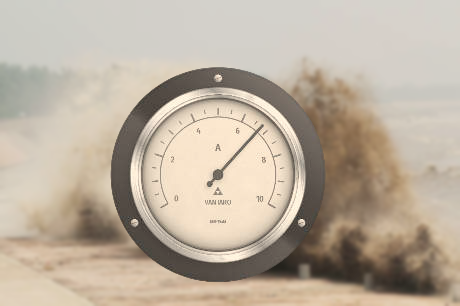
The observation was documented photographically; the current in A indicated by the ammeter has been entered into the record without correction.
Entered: 6.75 A
